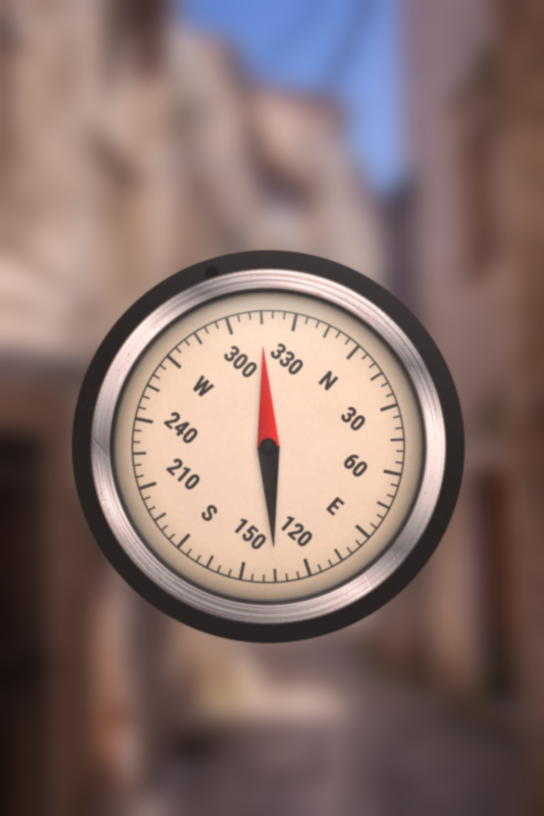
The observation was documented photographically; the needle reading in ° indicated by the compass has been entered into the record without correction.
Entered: 315 °
